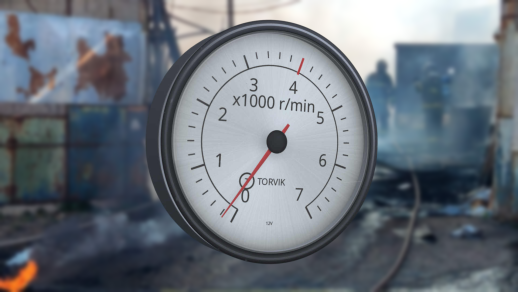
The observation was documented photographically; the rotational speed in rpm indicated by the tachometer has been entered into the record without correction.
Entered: 200 rpm
